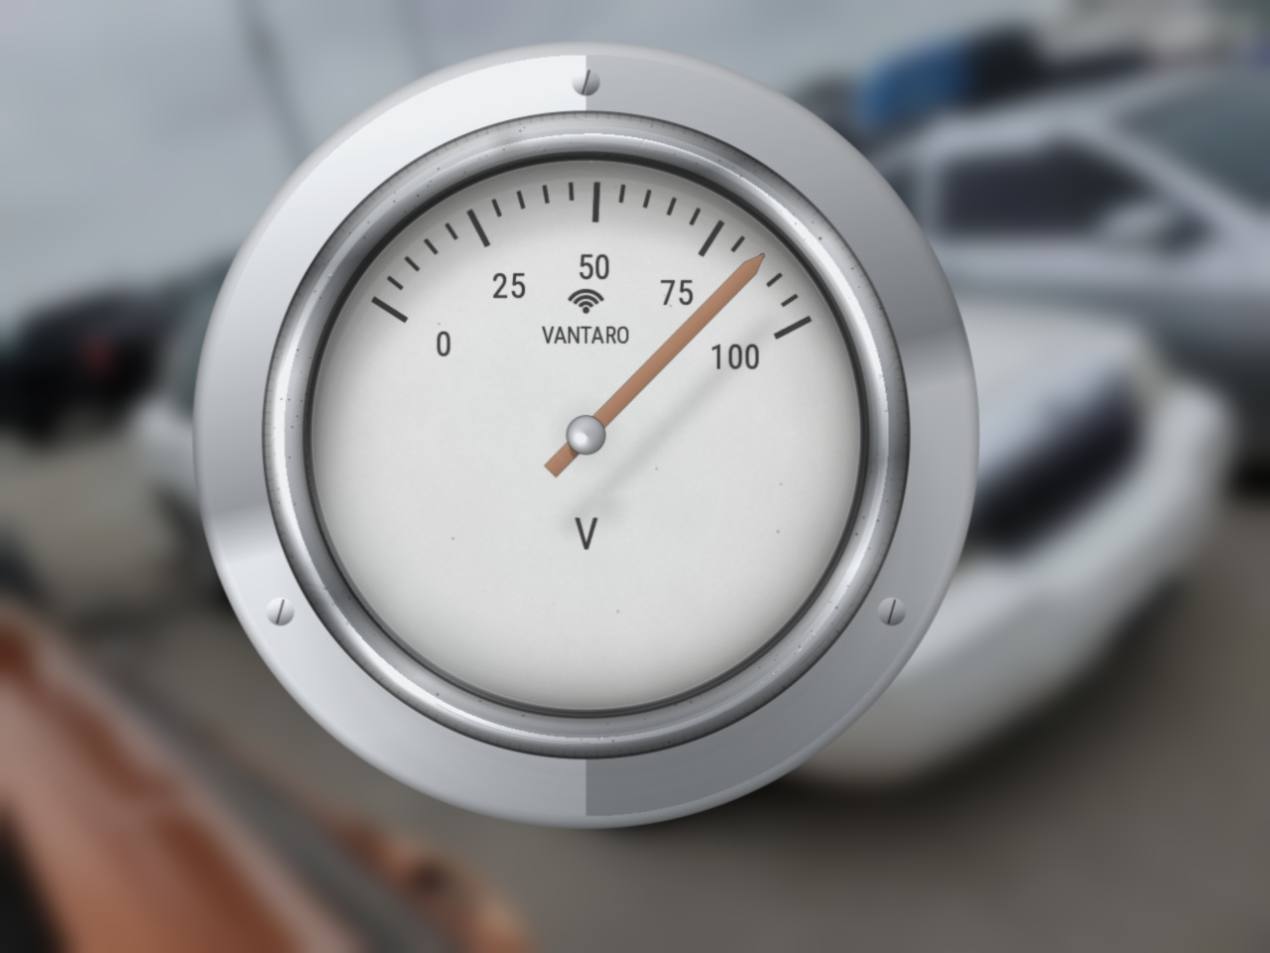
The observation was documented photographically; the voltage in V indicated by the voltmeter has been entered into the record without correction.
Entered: 85 V
